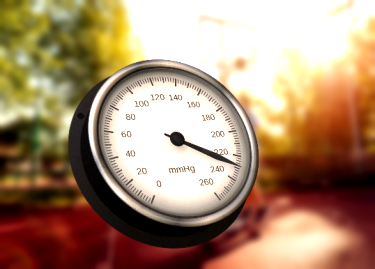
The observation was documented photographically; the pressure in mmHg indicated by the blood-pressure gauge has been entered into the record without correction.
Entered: 230 mmHg
